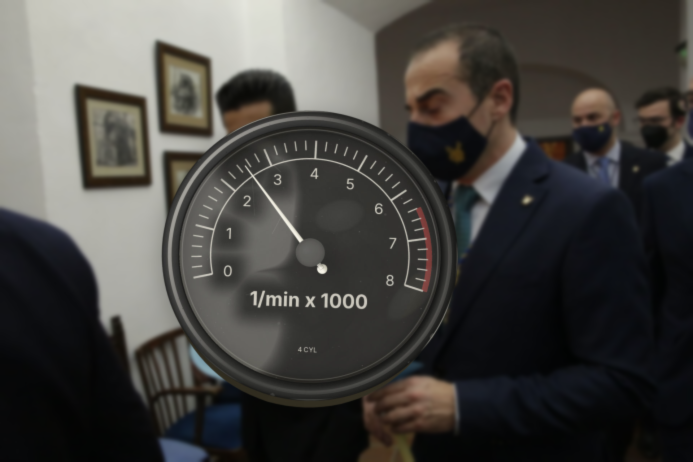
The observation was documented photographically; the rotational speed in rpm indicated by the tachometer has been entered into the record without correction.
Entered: 2500 rpm
